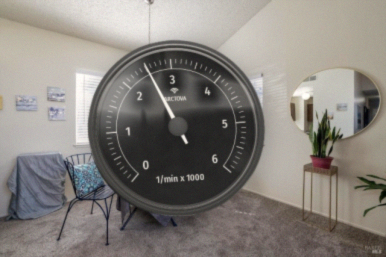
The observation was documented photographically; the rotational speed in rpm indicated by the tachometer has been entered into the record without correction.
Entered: 2500 rpm
